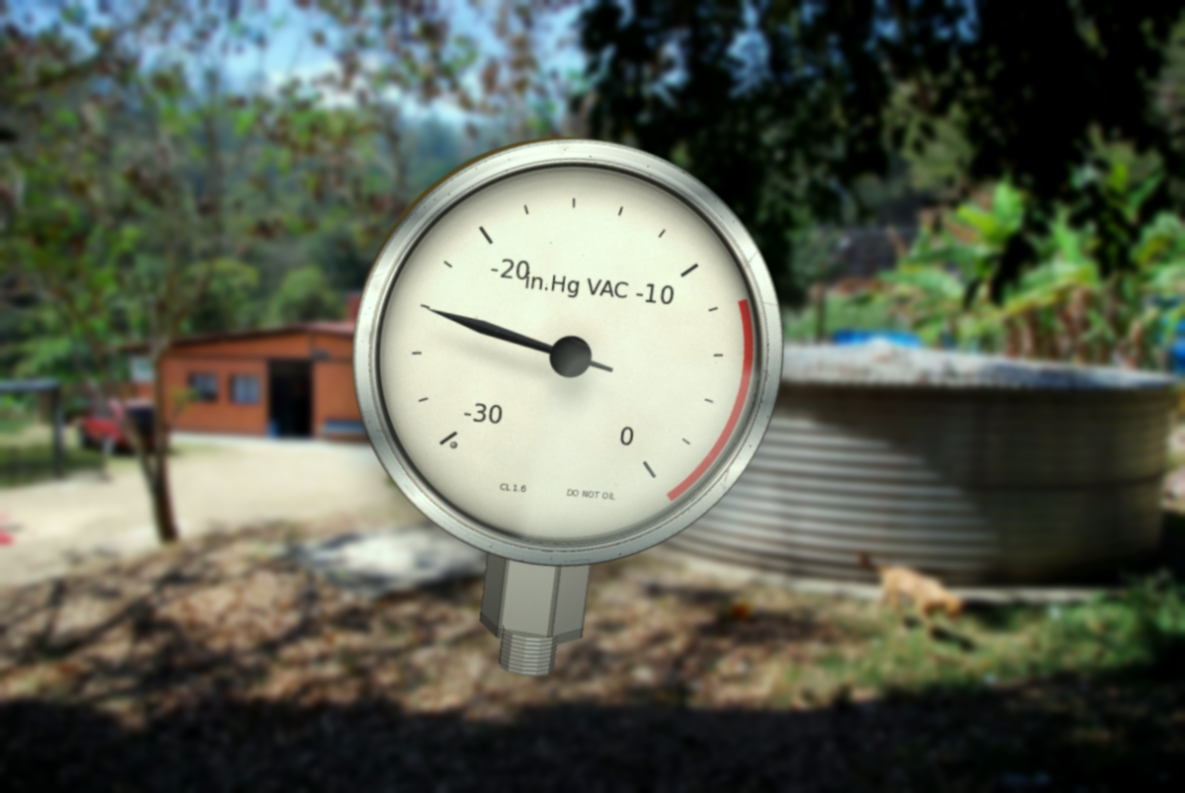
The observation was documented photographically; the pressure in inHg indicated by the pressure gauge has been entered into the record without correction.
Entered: -24 inHg
